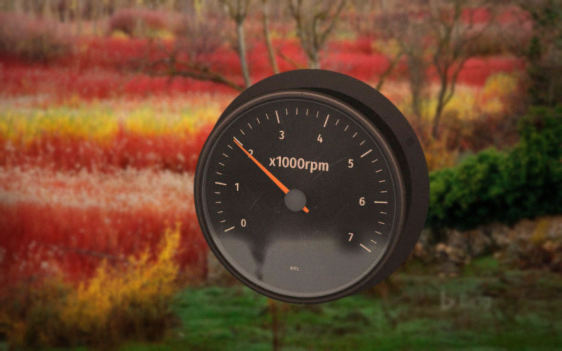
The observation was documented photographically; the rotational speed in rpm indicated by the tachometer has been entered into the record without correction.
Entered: 2000 rpm
